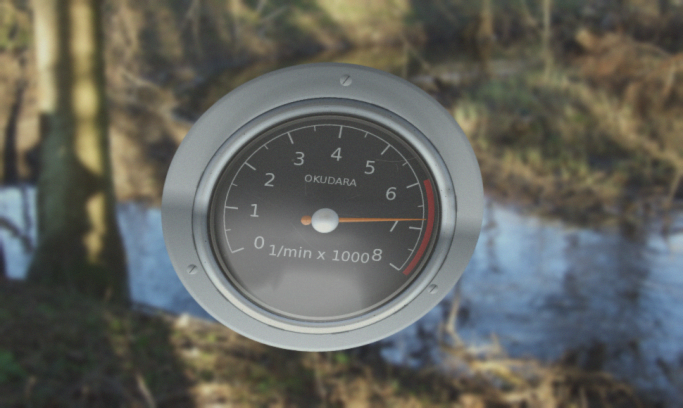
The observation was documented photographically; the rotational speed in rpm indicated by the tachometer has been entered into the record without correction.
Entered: 6750 rpm
